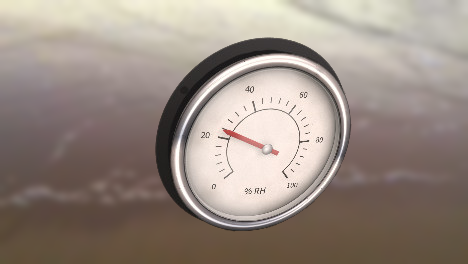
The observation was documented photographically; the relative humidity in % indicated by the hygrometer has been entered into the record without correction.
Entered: 24 %
